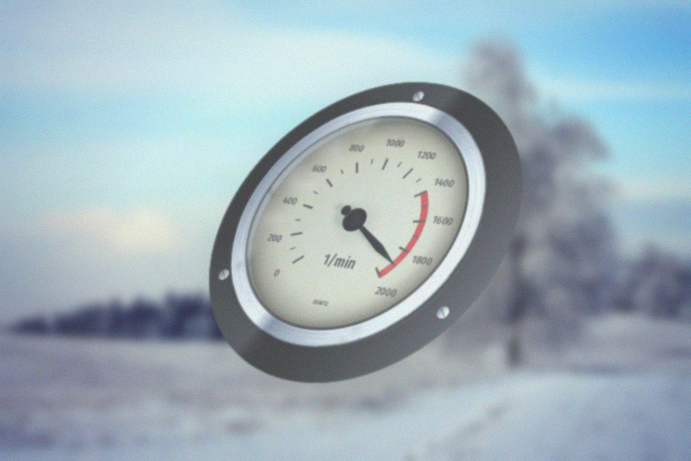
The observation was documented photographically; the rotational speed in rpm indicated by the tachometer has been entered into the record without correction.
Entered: 1900 rpm
